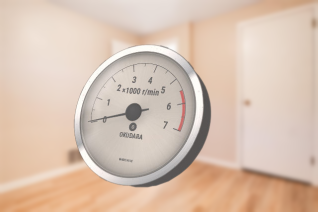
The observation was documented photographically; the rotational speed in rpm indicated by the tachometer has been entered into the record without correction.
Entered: 0 rpm
